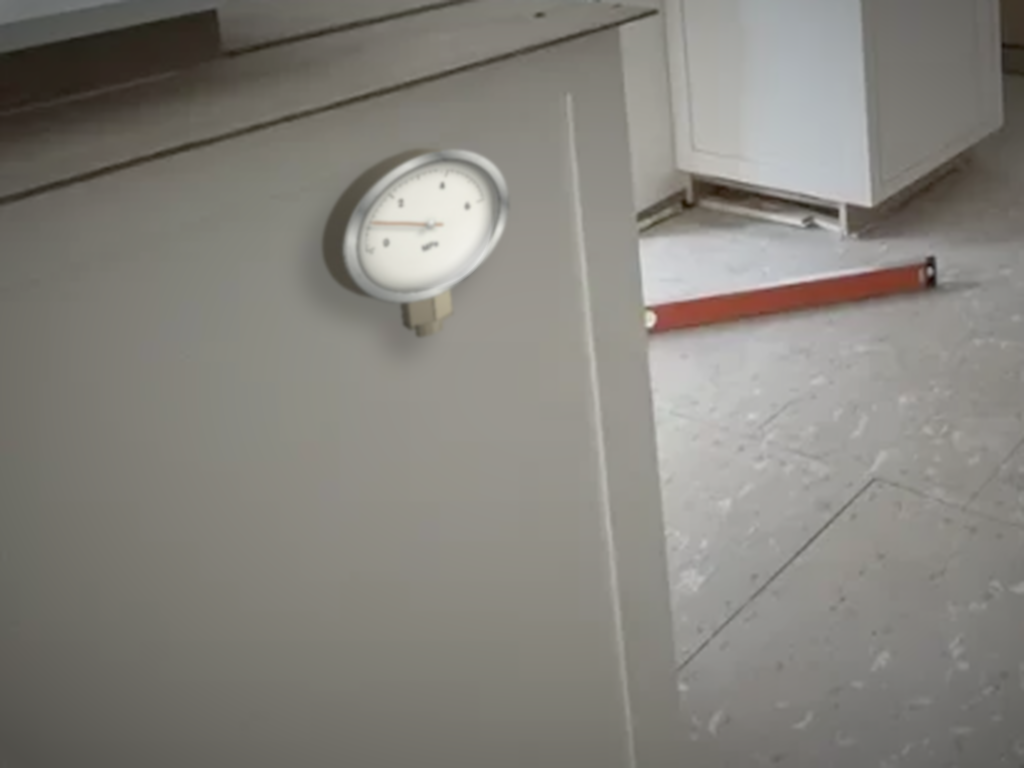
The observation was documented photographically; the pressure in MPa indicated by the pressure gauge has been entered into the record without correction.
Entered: 1 MPa
